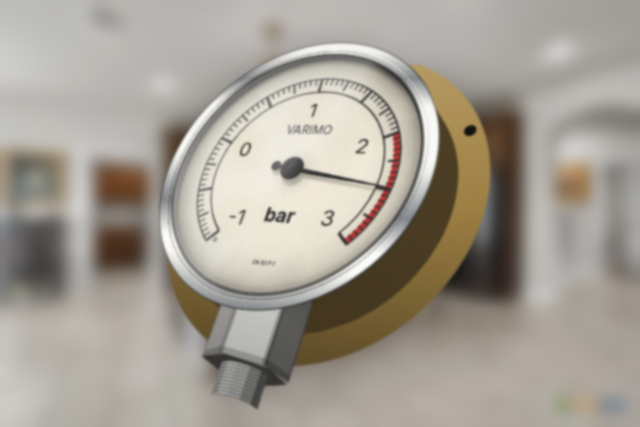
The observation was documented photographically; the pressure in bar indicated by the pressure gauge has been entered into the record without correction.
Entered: 2.5 bar
